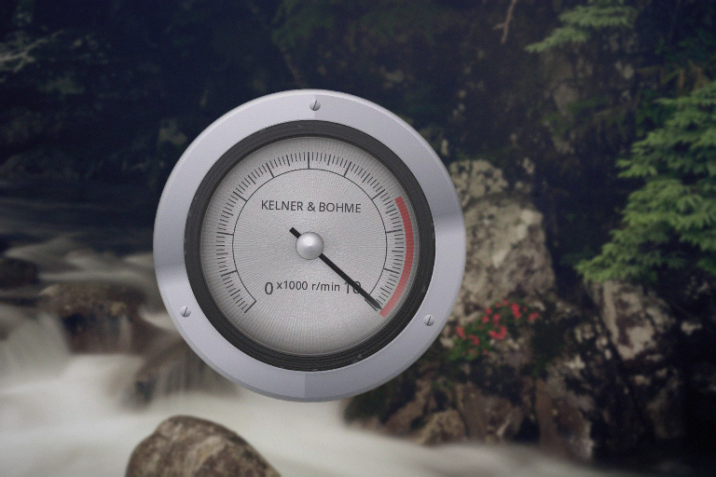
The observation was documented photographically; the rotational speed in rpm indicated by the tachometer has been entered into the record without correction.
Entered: 9900 rpm
